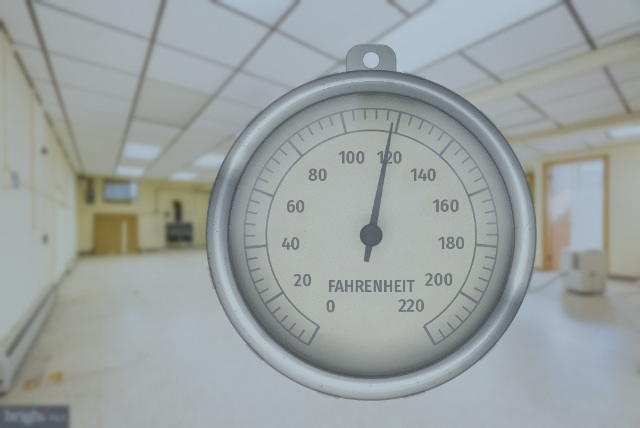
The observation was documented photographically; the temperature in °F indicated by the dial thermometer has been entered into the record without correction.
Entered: 118 °F
